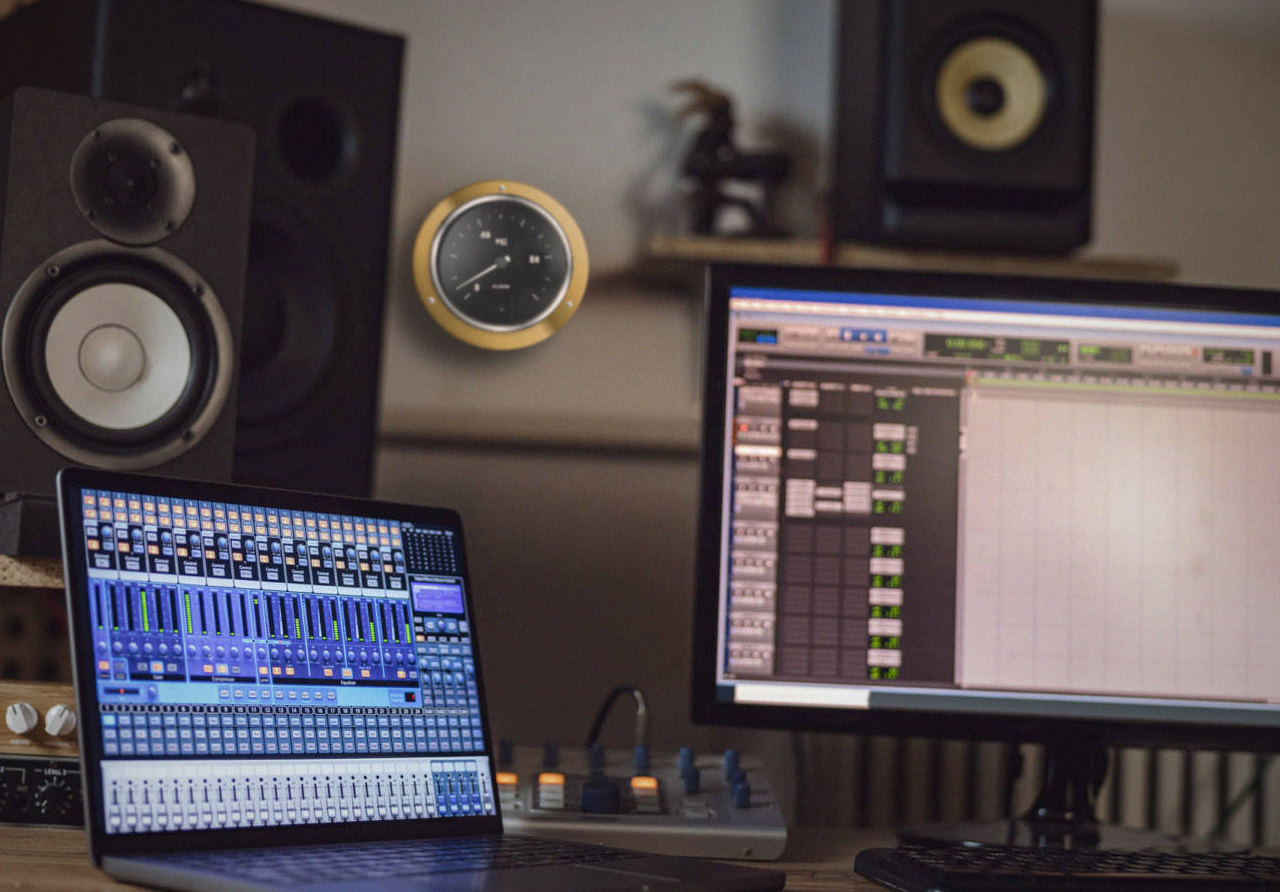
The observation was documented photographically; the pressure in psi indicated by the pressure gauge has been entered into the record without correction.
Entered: 5 psi
